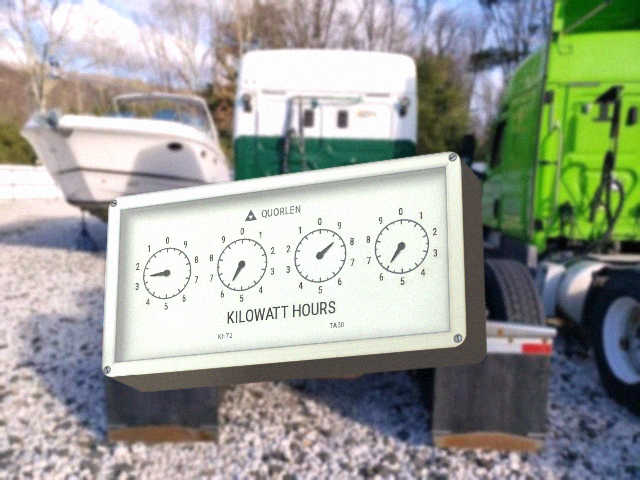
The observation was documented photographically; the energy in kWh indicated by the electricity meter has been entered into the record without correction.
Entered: 2586 kWh
